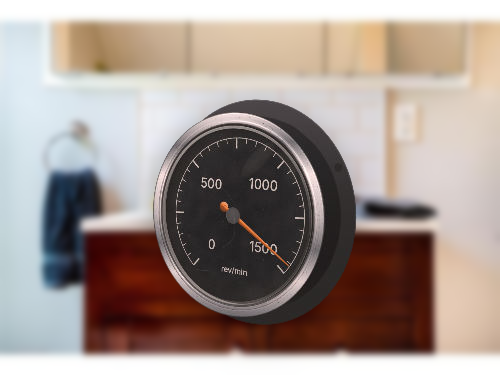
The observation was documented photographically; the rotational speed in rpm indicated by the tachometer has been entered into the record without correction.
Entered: 1450 rpm
